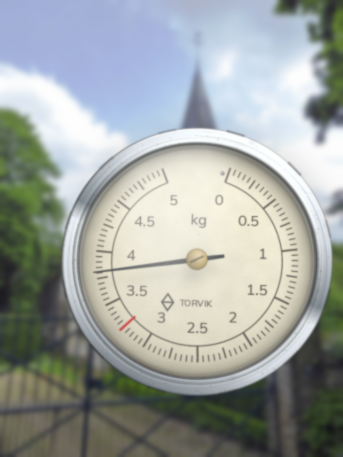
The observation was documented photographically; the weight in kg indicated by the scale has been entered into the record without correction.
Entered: 3.8 kg
